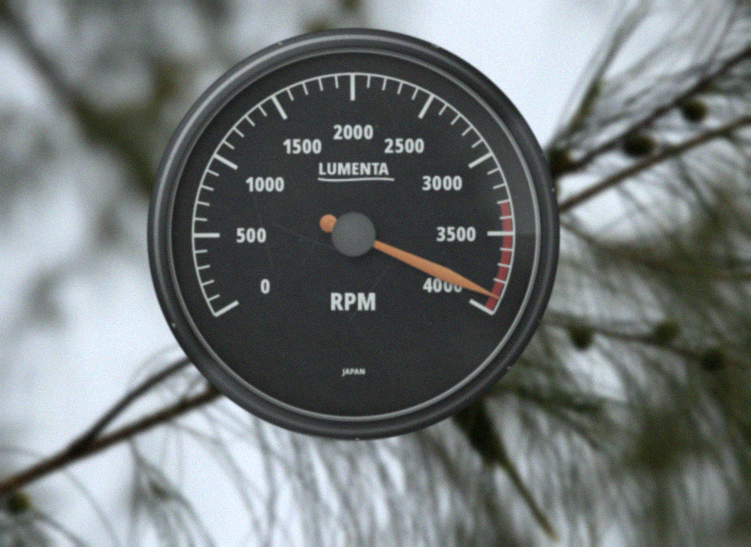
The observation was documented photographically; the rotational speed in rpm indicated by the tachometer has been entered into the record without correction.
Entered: 3900 rpm
